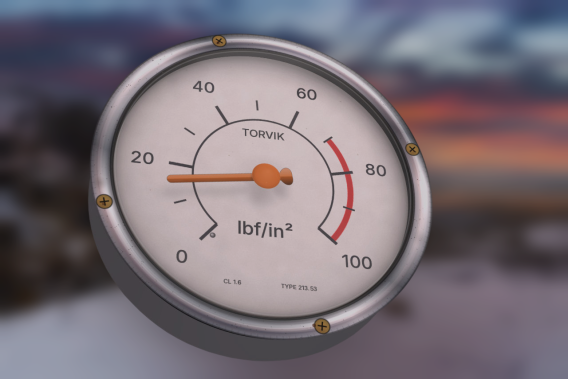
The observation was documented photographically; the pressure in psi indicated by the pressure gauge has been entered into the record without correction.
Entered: 15 psi
